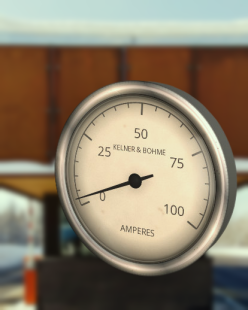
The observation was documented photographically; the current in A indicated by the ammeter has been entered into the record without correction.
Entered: 2.5 A
